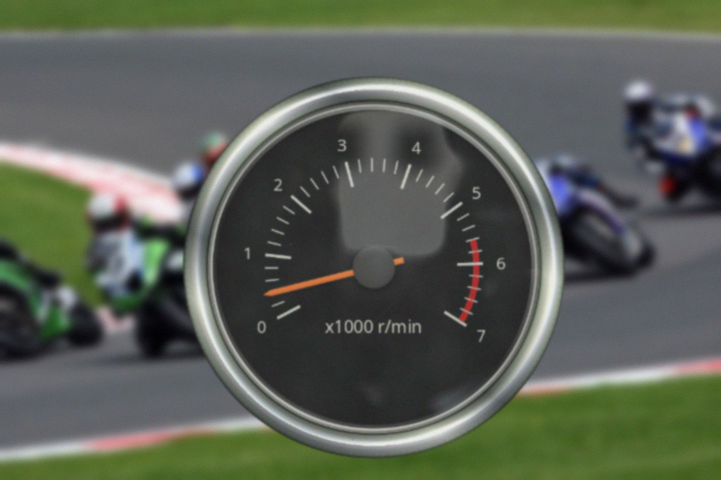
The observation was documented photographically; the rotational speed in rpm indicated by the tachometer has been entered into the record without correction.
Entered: 400 rpm
